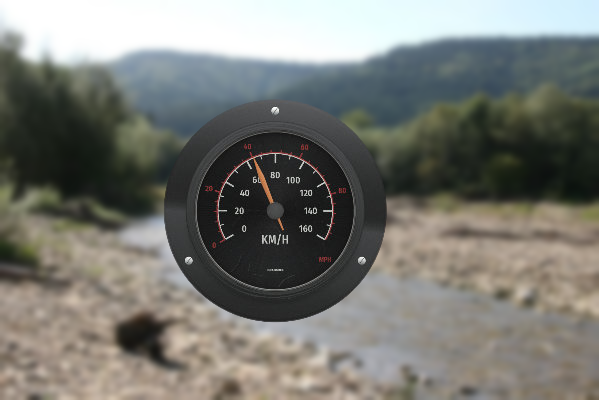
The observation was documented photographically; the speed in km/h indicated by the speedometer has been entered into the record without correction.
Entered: 65 km/h
